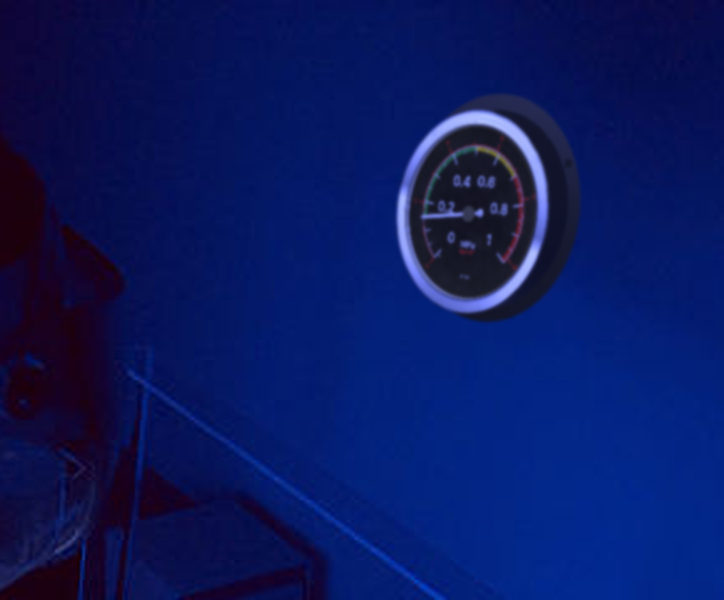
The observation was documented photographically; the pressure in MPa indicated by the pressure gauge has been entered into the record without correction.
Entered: 0.15 MPa
